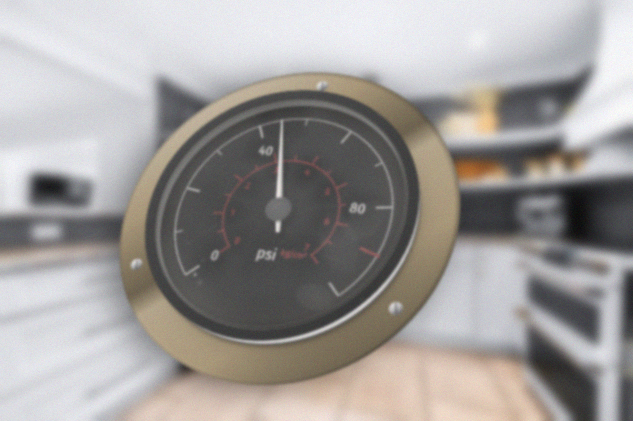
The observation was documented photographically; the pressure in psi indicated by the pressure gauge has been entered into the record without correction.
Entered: 45 psi
